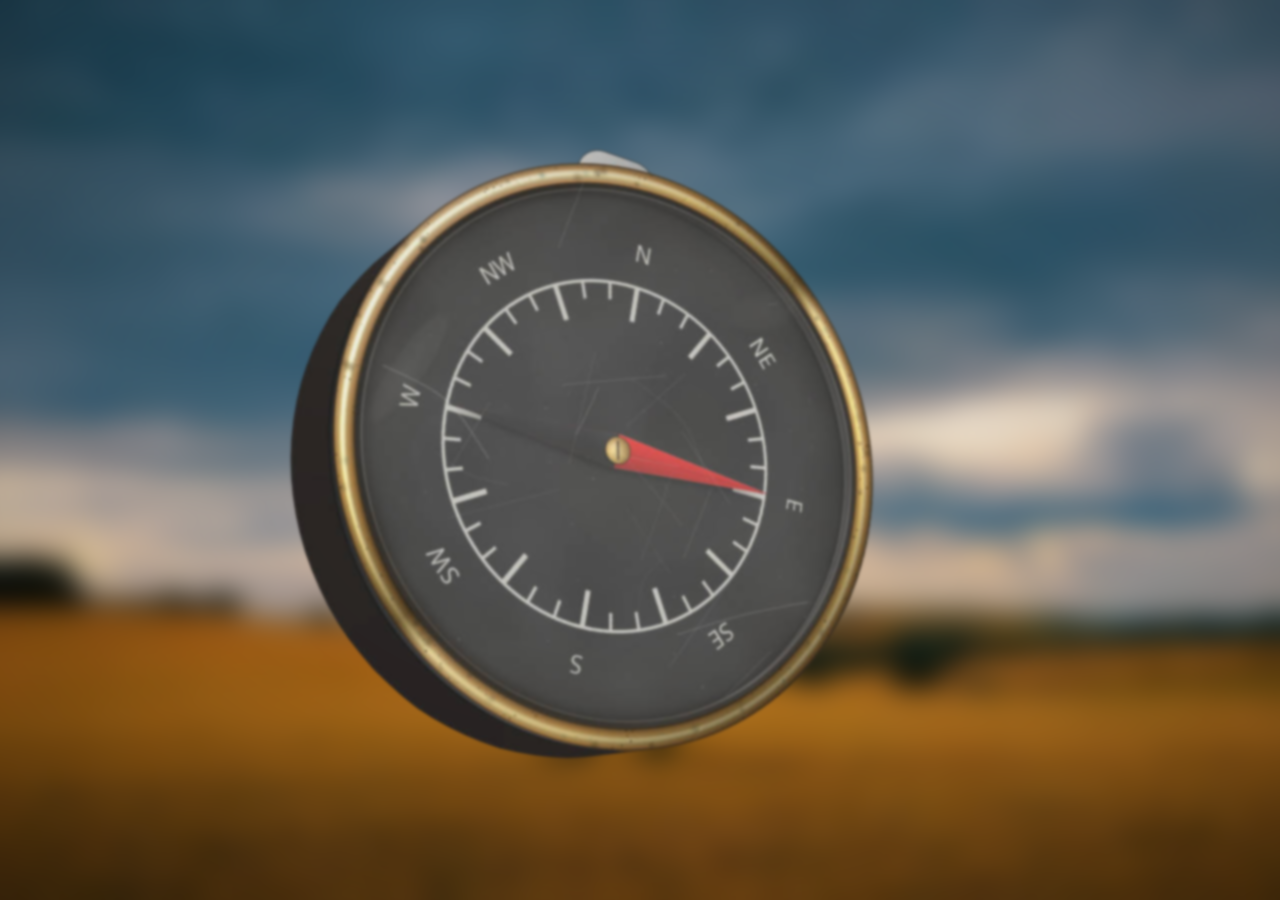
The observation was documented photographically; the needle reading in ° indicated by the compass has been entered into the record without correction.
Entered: 90 °
